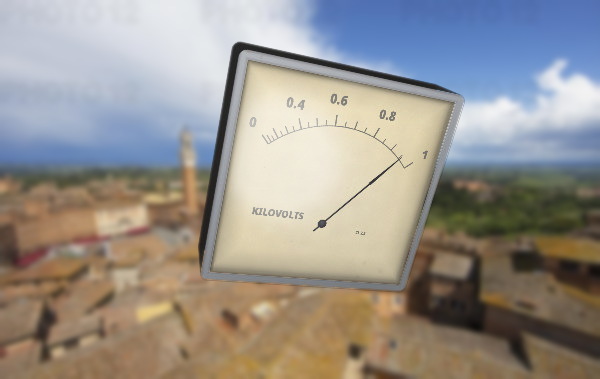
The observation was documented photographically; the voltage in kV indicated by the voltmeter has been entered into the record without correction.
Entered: 0.95 kV
